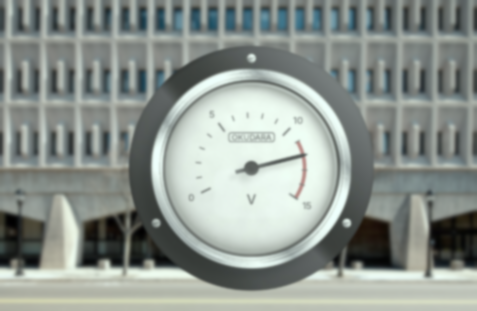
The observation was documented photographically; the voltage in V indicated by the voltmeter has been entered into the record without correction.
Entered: 12 V
